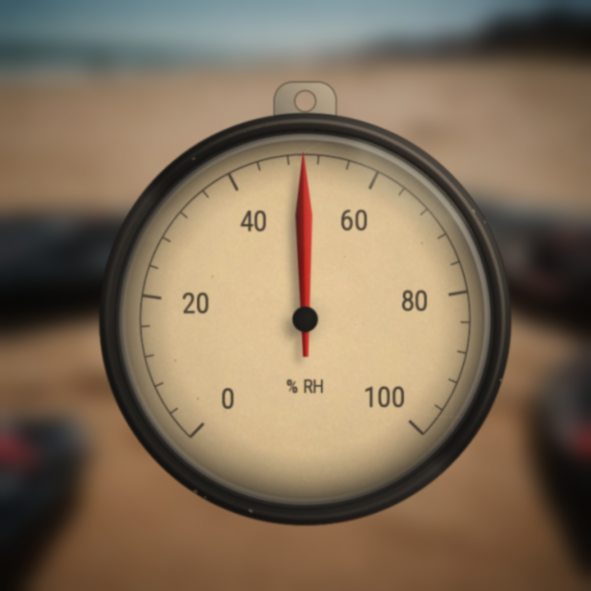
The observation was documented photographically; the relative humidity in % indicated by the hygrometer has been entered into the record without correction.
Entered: 50 %
